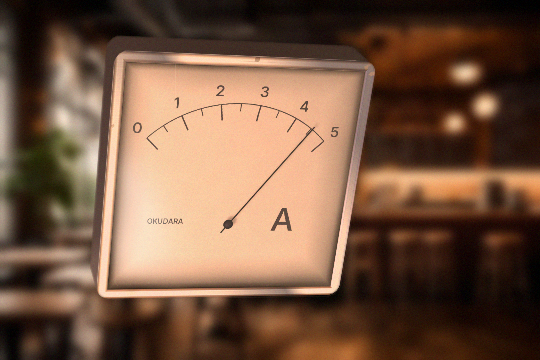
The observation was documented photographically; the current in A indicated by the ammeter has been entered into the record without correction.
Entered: 4.5 A
